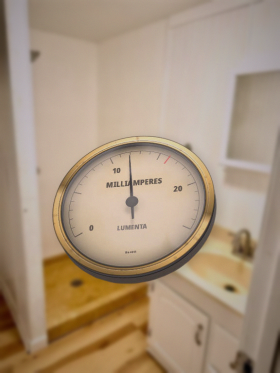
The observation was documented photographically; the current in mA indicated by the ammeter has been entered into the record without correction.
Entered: 12 mA
